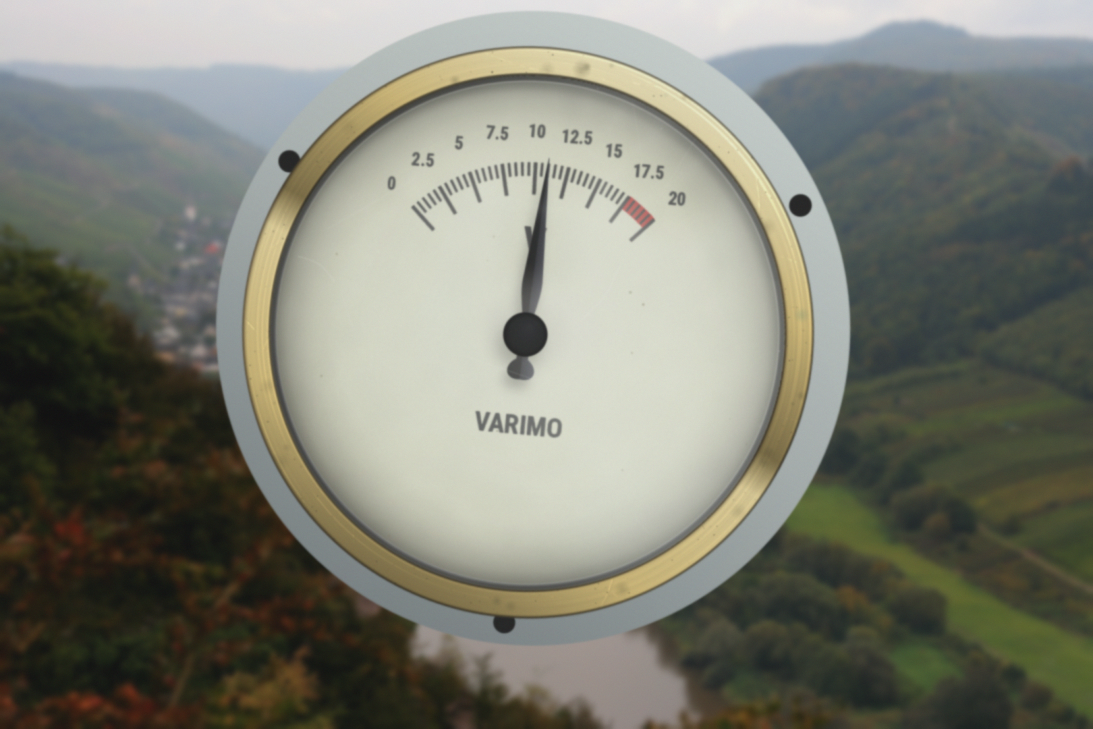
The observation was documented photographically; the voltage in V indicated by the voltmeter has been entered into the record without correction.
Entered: 11 V
